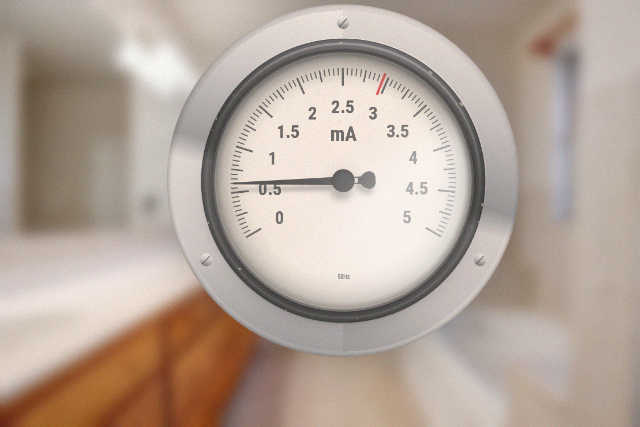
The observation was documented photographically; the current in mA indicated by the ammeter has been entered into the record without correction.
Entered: 0.6 mA
